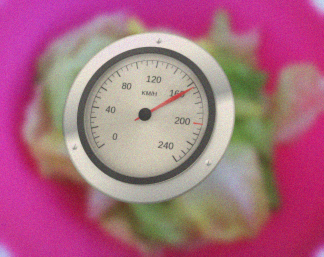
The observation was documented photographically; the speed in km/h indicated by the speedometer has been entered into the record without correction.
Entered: 165 km/h
